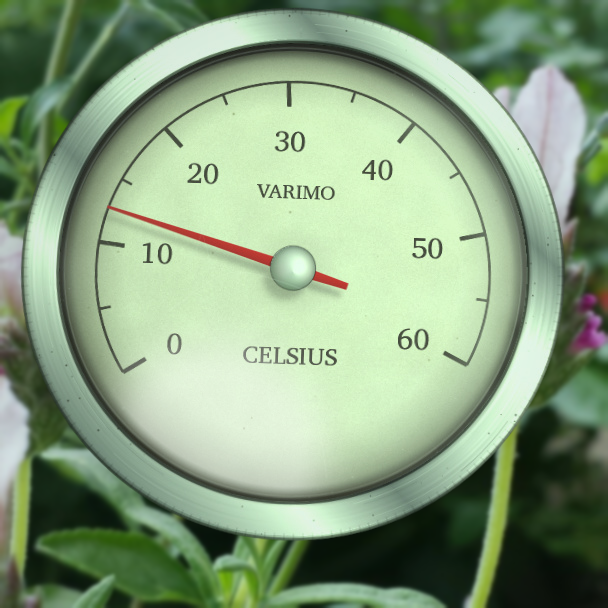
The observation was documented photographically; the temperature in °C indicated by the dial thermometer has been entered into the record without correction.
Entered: 12.5 °C
